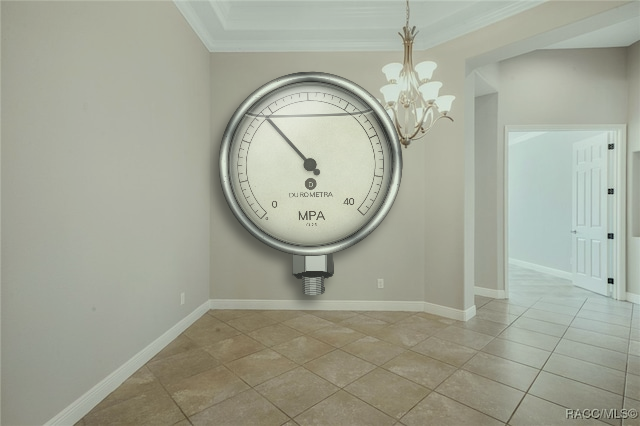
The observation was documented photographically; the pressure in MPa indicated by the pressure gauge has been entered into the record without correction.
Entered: 14 MPa
